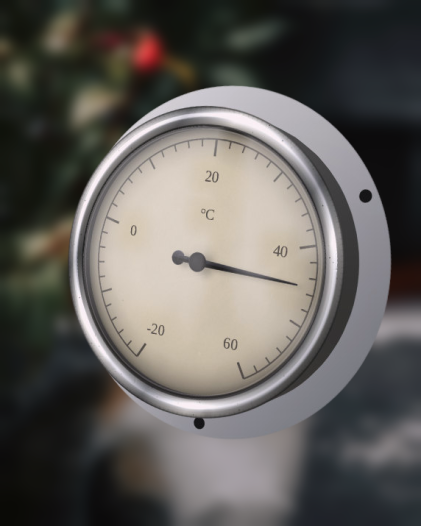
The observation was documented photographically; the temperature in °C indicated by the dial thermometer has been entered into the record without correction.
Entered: 45 °C
